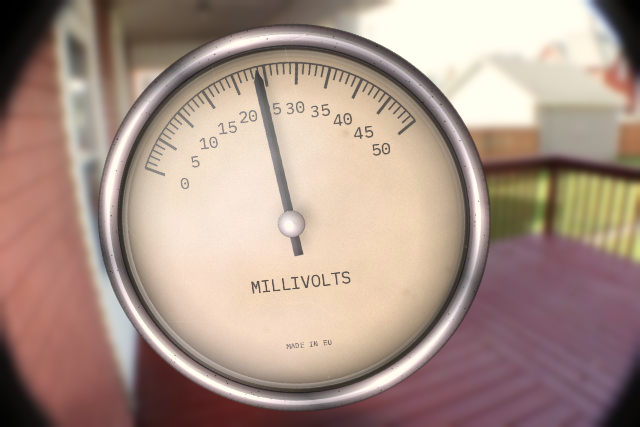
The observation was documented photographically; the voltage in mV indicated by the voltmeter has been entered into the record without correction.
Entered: 24 mV
